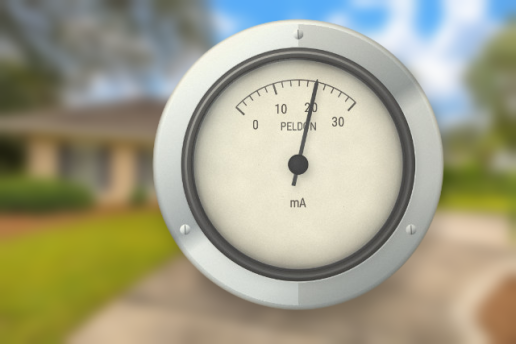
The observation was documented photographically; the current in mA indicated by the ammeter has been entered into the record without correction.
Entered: 20 mA
